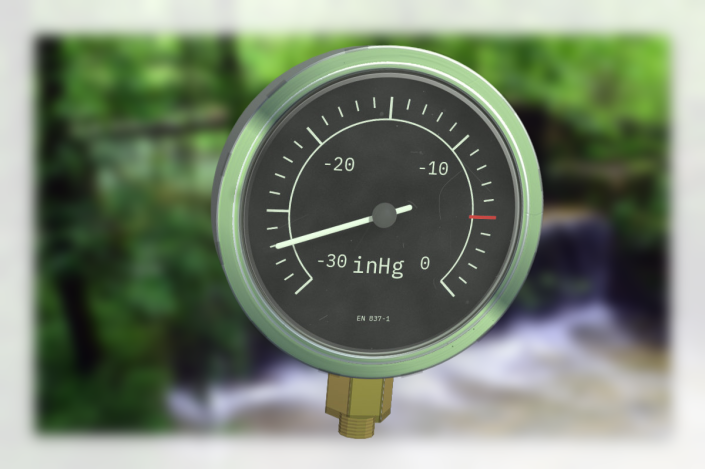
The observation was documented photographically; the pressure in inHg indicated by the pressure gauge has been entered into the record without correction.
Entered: -27 inHg
